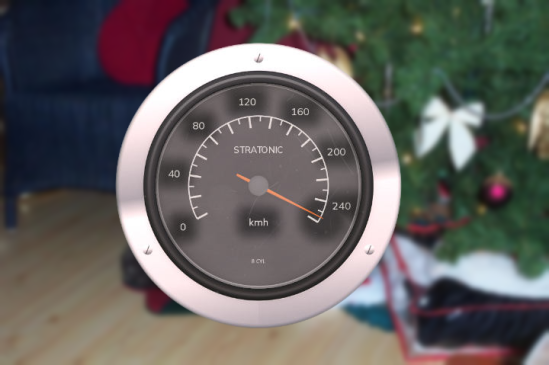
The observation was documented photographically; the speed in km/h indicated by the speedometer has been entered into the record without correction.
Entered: 255 km/h
